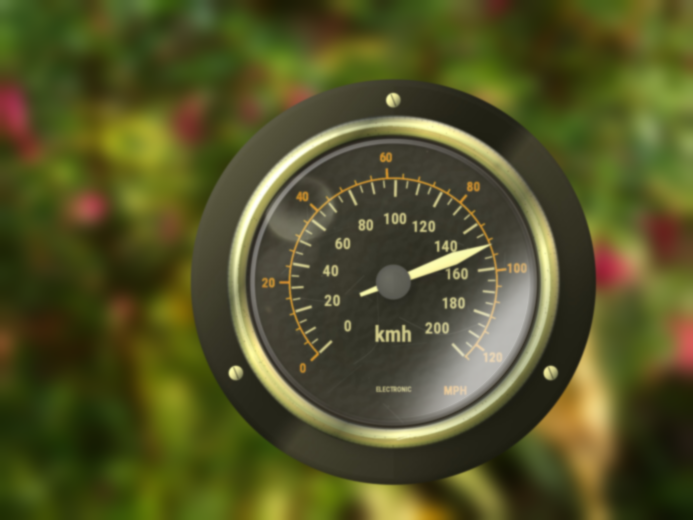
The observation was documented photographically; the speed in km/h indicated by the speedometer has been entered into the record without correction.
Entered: 150 km/h
